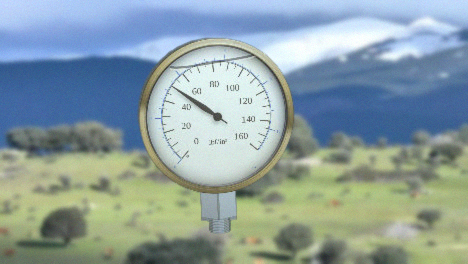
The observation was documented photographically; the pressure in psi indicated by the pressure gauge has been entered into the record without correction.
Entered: 50 psi
